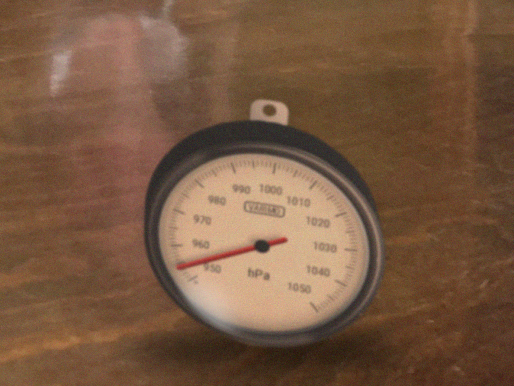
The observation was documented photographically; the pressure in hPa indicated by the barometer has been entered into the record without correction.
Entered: 955 hPa
